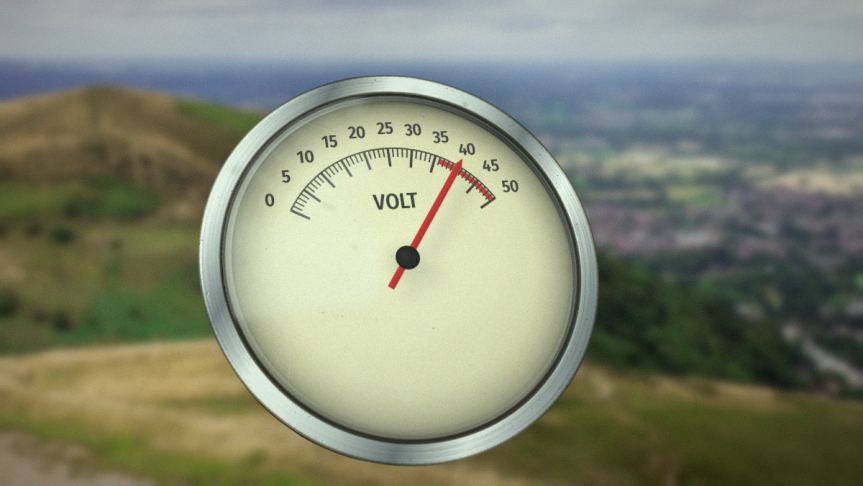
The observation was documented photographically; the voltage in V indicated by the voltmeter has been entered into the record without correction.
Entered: 40 V
